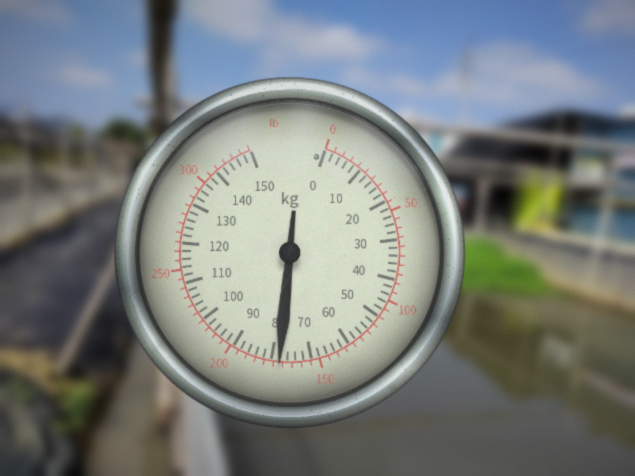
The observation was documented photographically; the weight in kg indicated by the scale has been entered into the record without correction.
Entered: 78 kg
